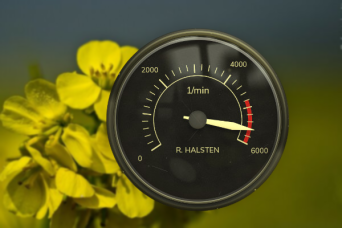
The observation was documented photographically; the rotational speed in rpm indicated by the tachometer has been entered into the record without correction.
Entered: 5600 rpm
